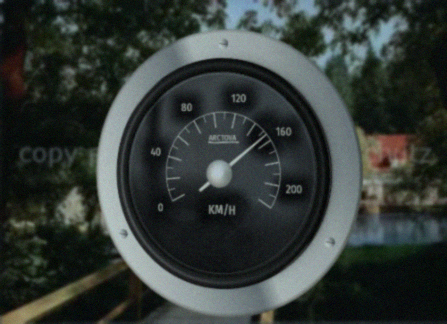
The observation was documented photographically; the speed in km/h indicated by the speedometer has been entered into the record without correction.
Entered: 155 km/h
